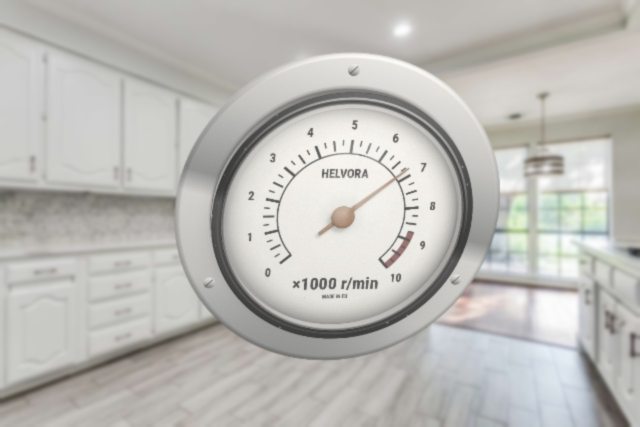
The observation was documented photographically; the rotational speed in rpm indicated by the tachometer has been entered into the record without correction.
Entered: 6750 rpm
